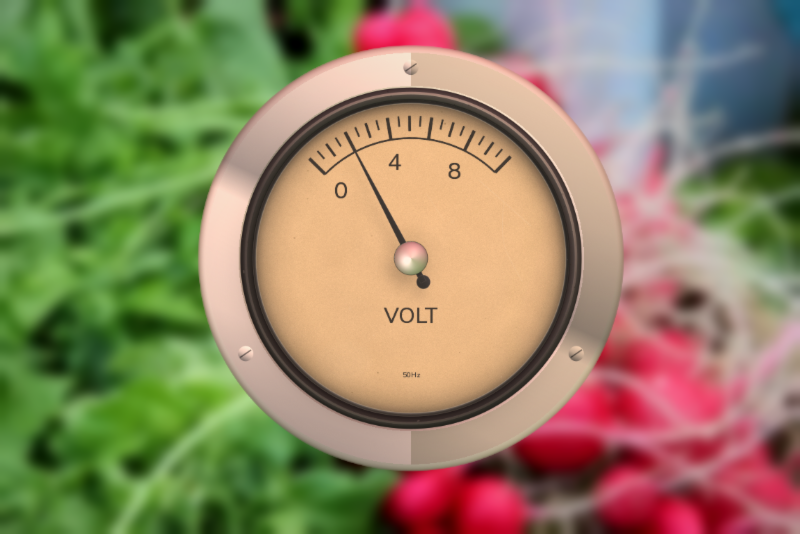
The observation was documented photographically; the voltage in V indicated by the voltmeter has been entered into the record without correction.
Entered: 2 V
